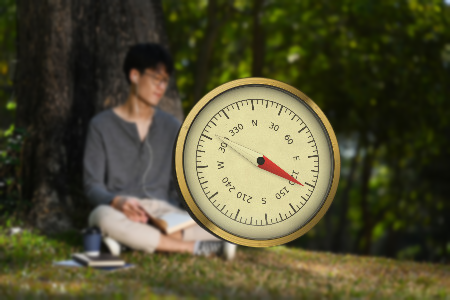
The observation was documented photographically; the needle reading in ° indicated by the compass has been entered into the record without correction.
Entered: 125 °
